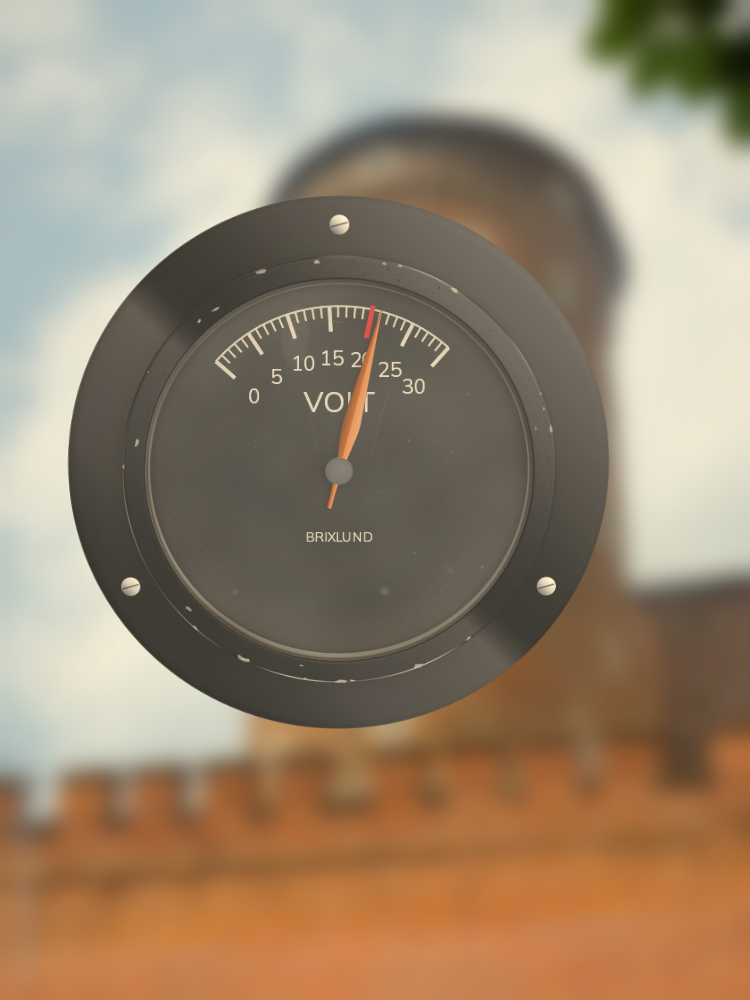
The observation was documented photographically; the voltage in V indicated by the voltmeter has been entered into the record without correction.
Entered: 21 V
